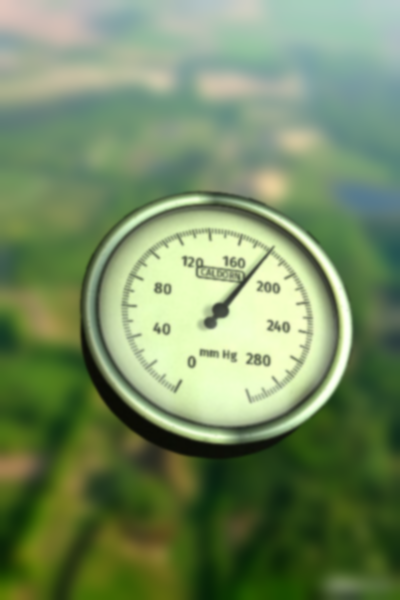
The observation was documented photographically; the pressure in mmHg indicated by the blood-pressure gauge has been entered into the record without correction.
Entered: 180 mmHg
